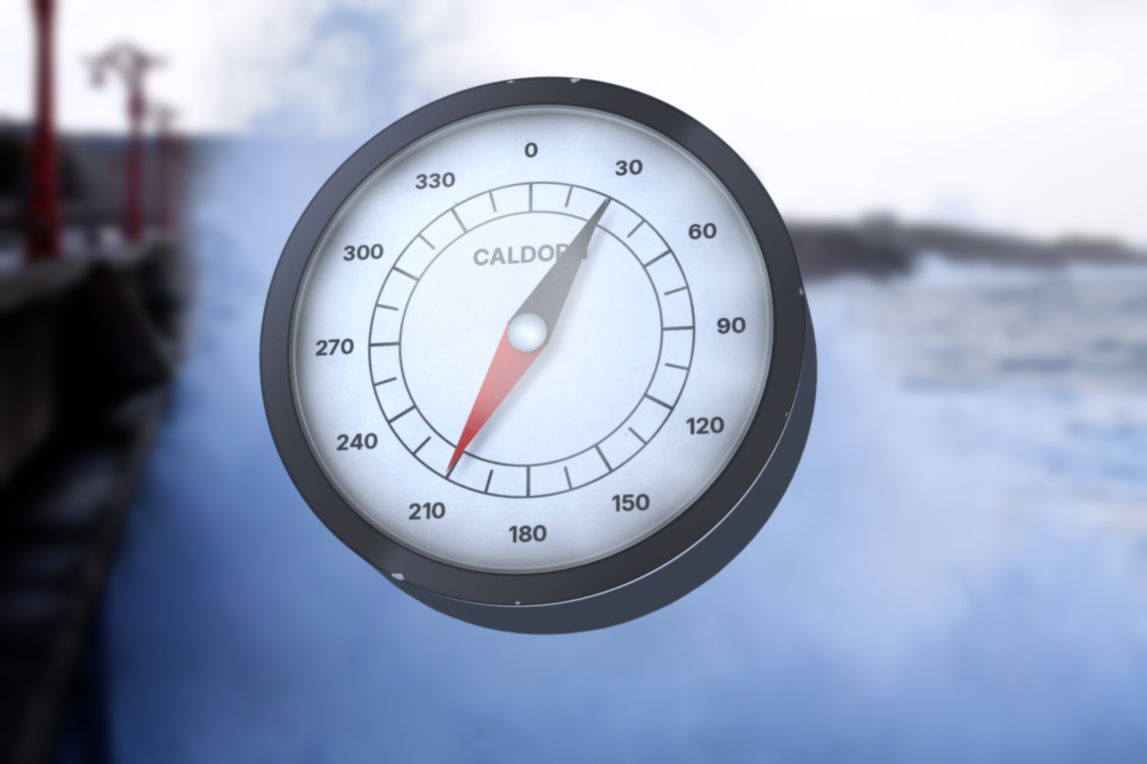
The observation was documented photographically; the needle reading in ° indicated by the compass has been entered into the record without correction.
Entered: 210 °
